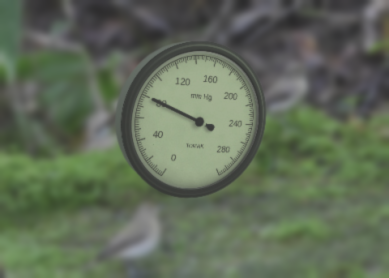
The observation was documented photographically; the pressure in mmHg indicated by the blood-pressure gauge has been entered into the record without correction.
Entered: 80 mmHg
